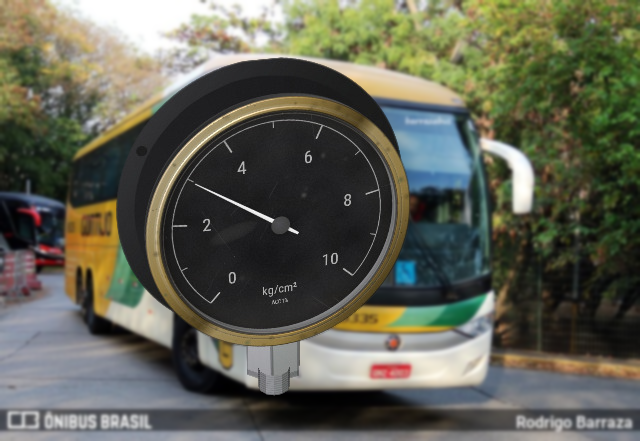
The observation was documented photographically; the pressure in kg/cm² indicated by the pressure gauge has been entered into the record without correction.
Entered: 3 kg/cm²
